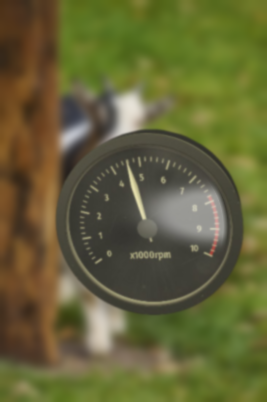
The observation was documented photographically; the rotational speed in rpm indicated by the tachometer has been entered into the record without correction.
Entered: 4600 rpm
